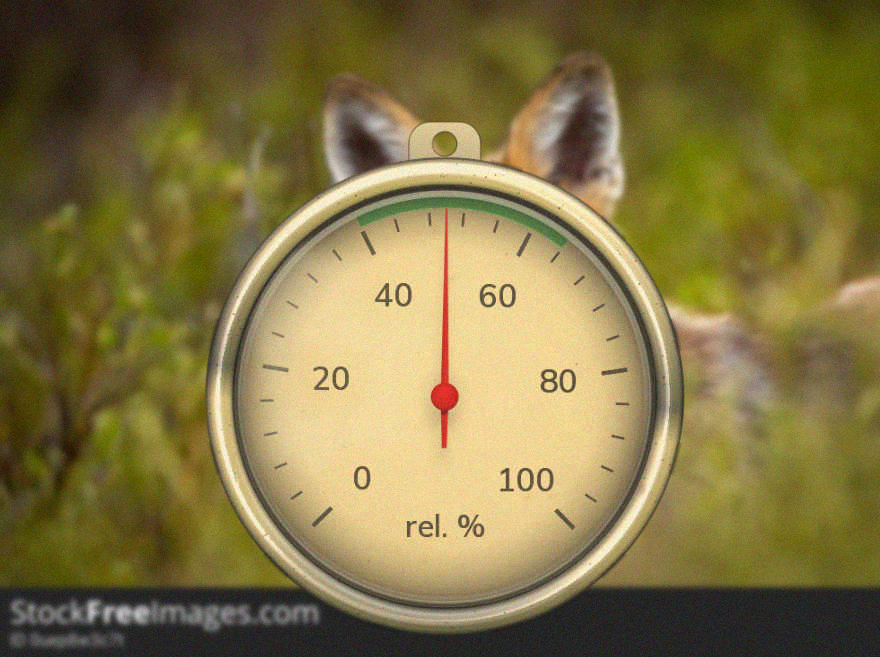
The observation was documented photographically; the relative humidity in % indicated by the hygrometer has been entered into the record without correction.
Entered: 50 %
